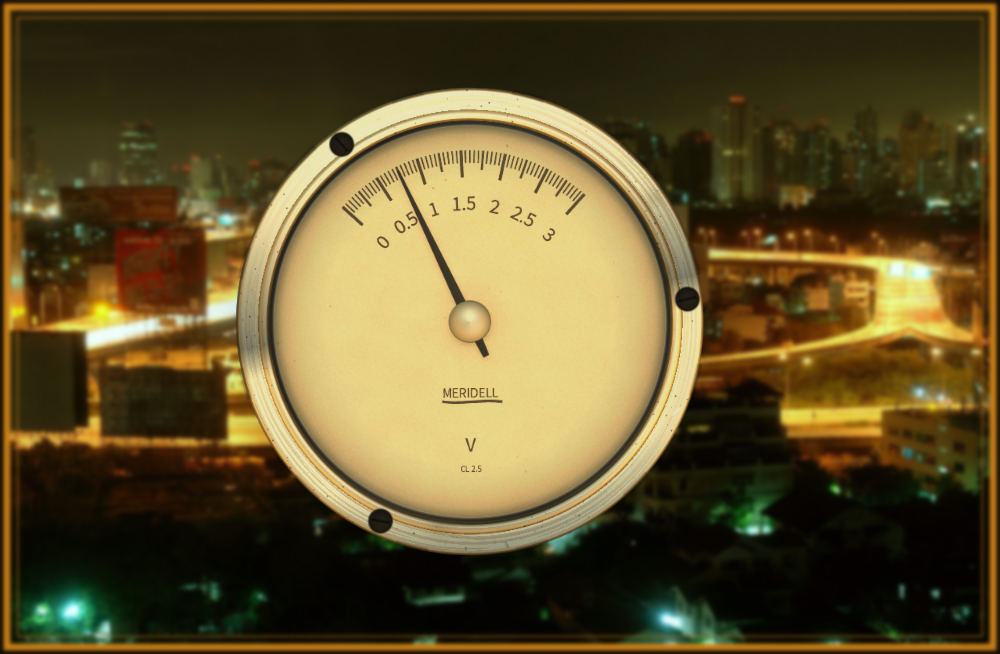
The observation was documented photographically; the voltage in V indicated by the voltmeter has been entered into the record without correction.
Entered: 0.75 V
